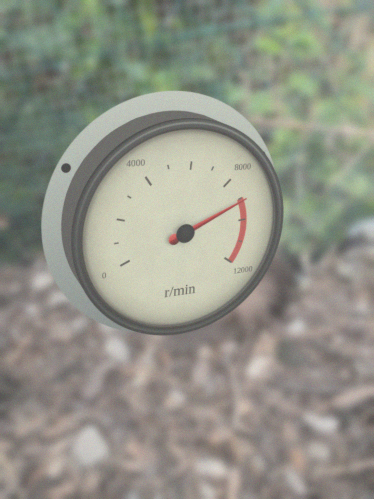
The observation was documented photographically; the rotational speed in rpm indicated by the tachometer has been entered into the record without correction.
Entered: 9000 rpm
